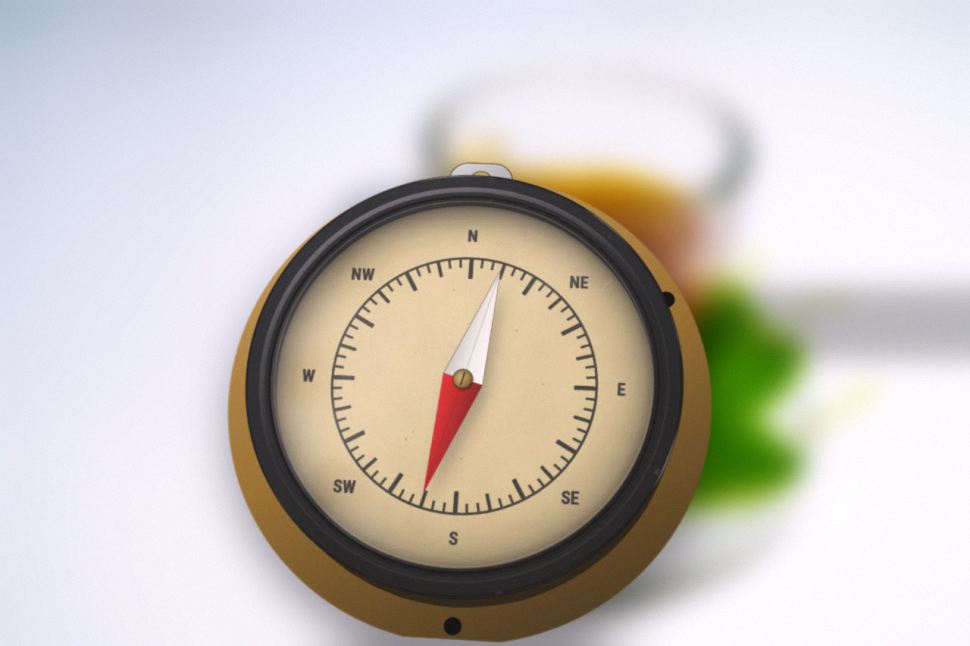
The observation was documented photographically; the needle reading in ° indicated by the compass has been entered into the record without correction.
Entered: 195 °
